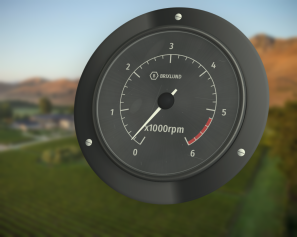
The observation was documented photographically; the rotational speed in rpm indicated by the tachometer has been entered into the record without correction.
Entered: 200 rpm
